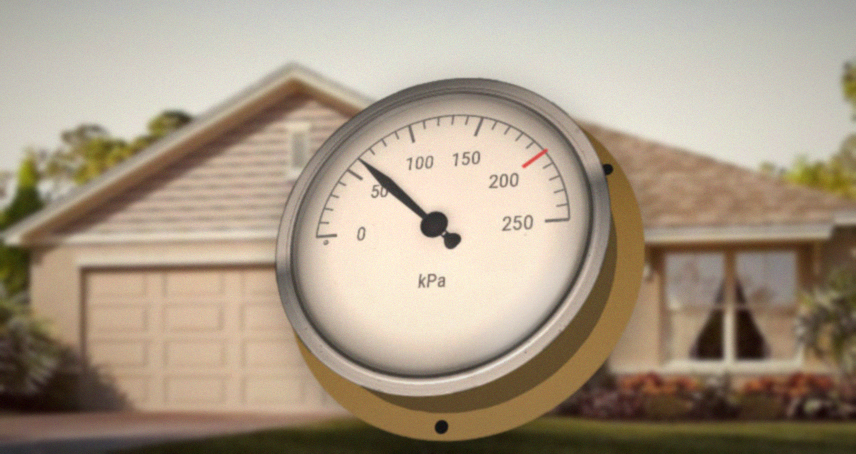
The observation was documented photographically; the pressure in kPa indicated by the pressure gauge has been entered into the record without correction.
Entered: 60 kPa
